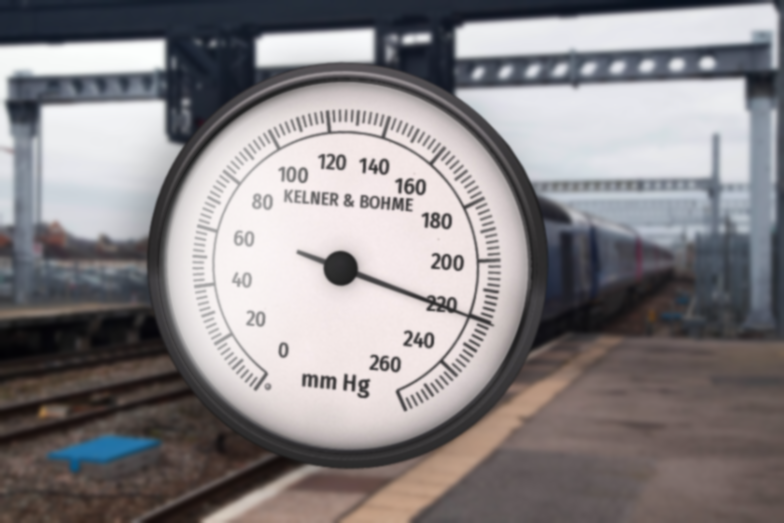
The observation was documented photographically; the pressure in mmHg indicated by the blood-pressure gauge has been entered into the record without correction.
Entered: 220 mmHg
